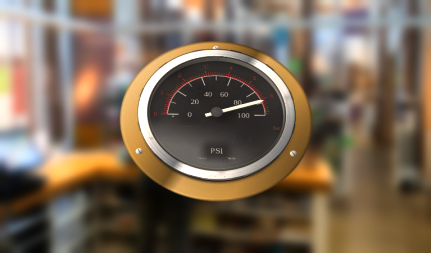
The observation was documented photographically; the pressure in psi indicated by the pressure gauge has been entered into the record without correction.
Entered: 90 psi
